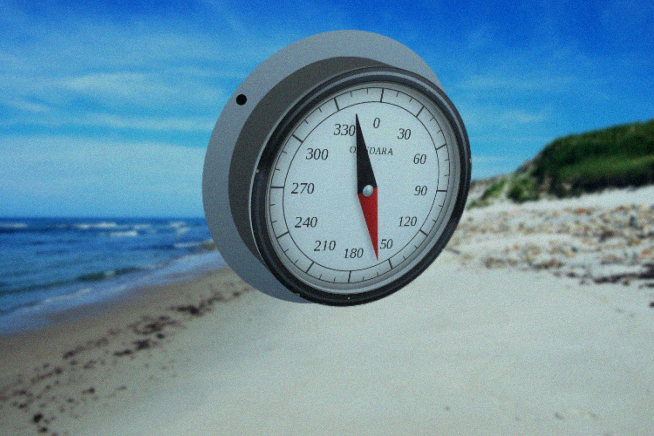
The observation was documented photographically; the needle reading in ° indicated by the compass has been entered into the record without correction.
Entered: 160 °
